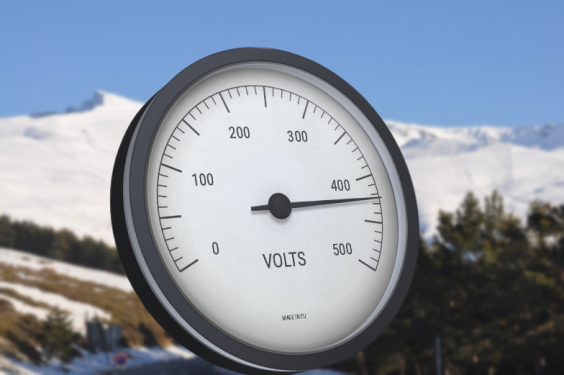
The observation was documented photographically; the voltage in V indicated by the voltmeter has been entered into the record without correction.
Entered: 425 V
